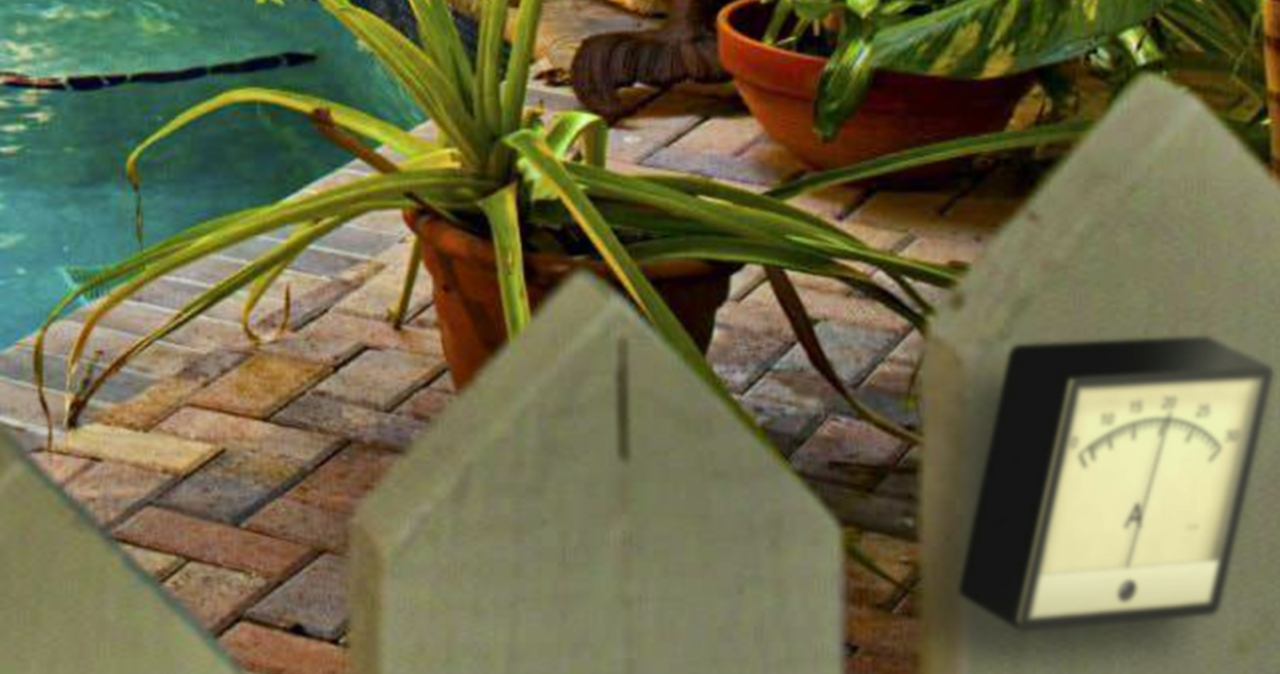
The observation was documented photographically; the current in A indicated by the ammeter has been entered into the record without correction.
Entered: 20 A
